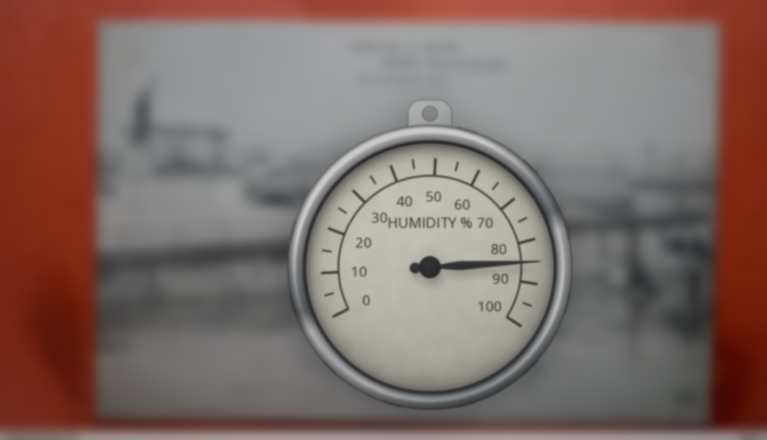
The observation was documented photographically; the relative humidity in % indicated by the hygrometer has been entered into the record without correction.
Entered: 85 %
